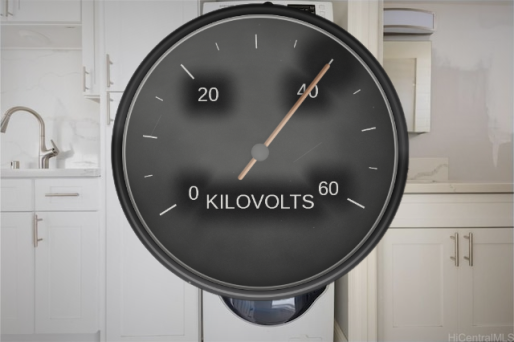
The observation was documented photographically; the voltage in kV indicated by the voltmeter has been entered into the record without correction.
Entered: 40 kV
